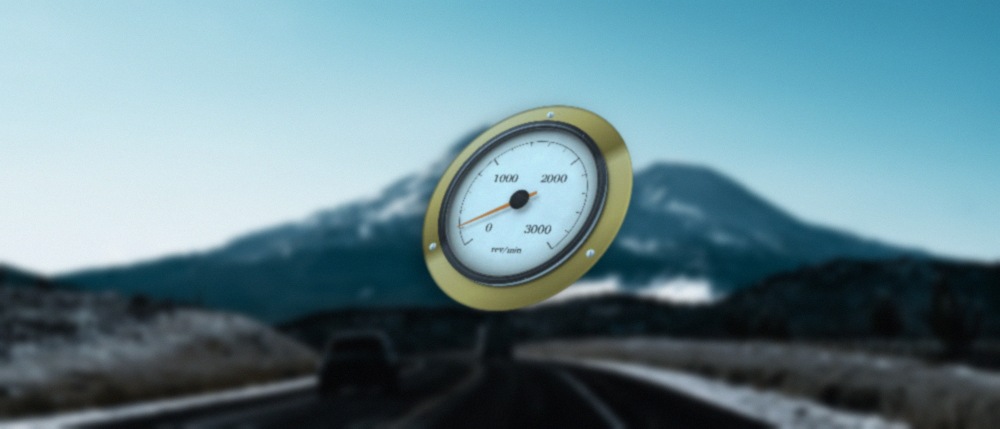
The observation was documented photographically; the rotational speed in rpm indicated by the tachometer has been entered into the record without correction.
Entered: 200 rpm
